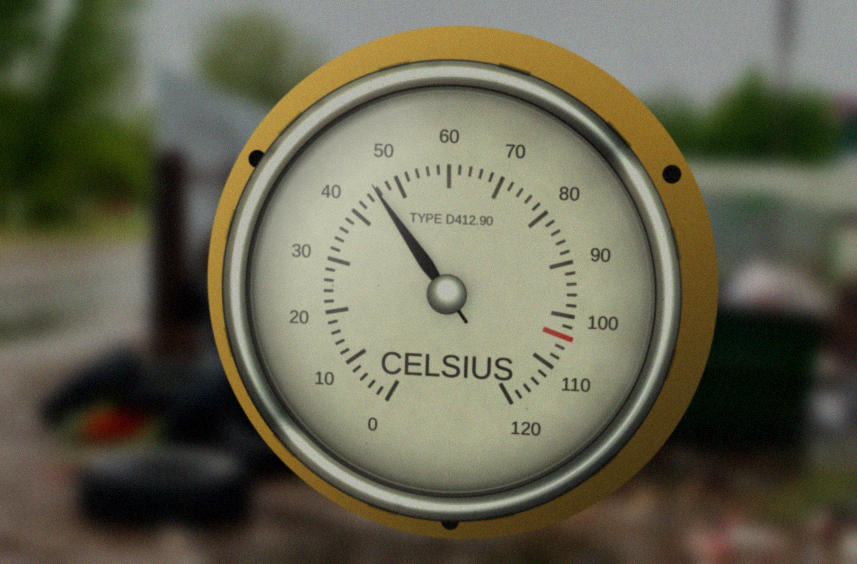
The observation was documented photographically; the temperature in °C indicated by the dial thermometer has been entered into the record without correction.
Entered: 46 °C
